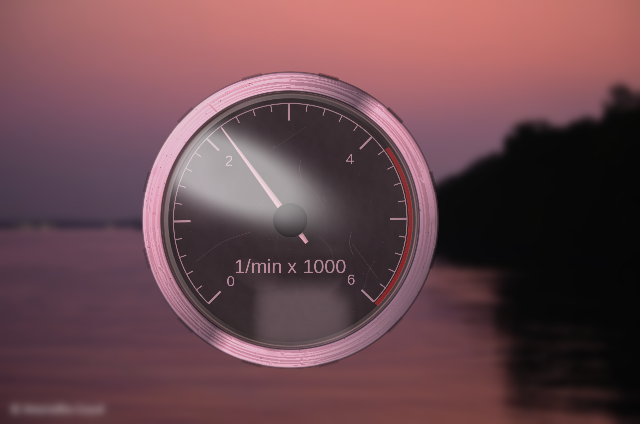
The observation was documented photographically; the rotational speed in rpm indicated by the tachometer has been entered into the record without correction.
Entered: 2200 rpm
